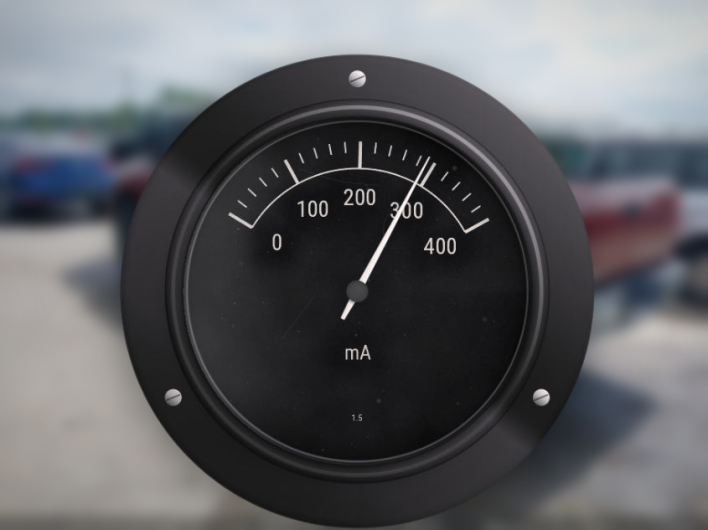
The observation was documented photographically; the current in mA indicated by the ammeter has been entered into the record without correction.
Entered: 290 mA
